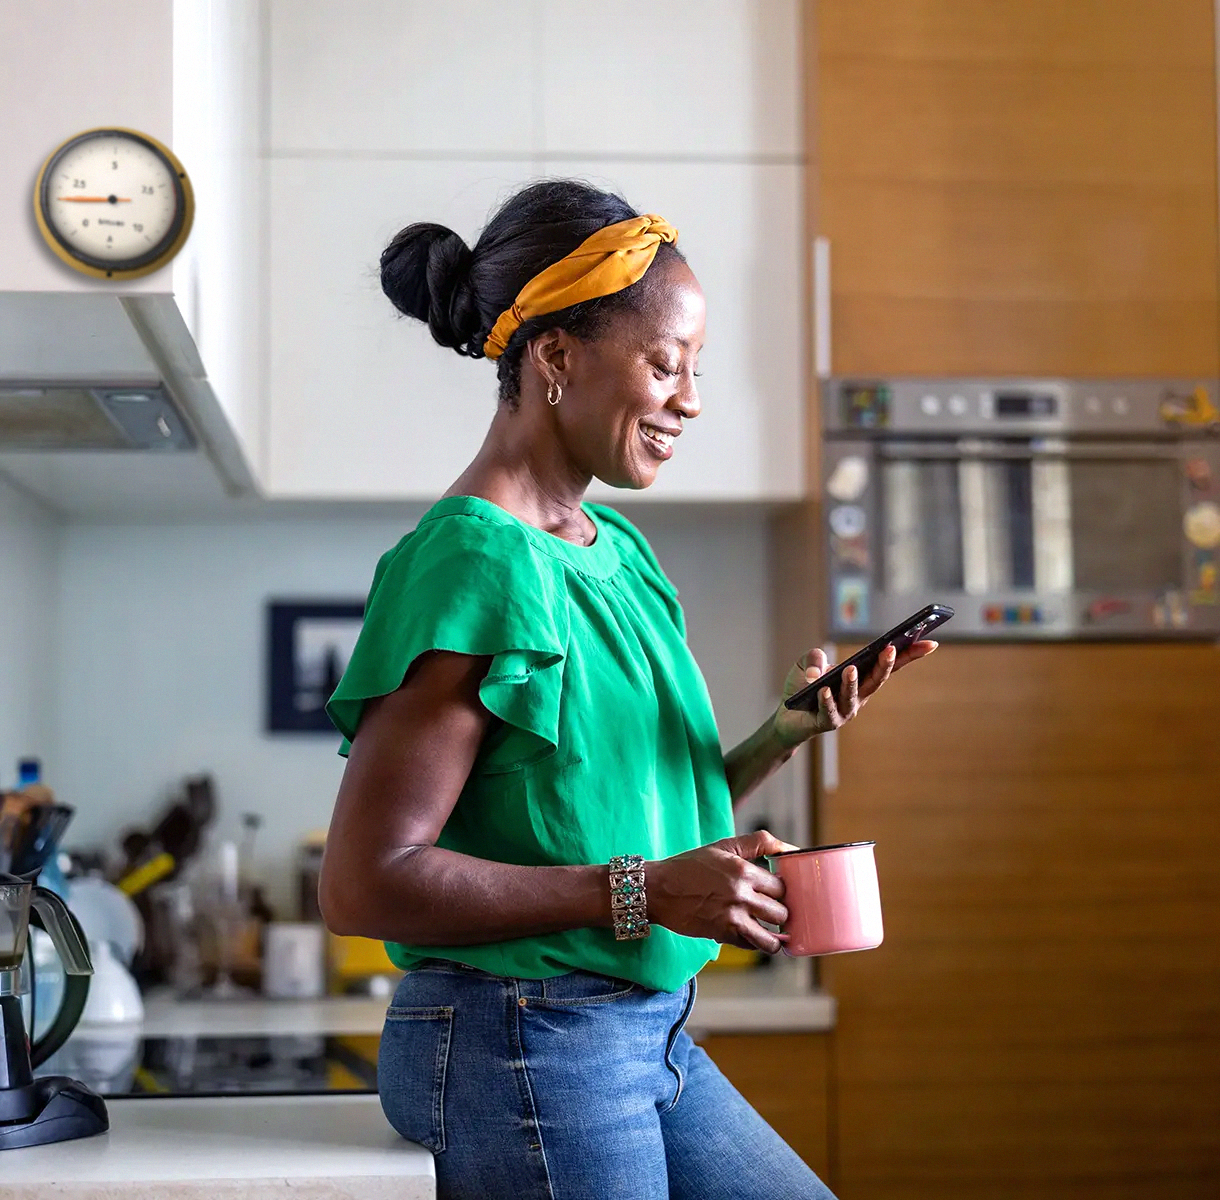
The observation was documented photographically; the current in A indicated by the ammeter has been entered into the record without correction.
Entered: 1.5 A
